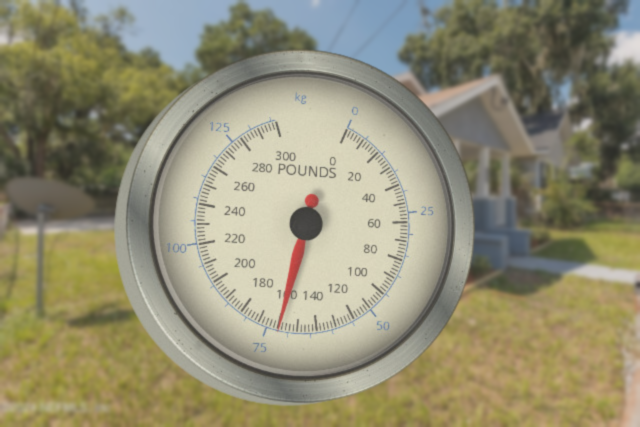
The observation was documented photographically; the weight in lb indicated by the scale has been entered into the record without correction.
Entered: 160 lb
